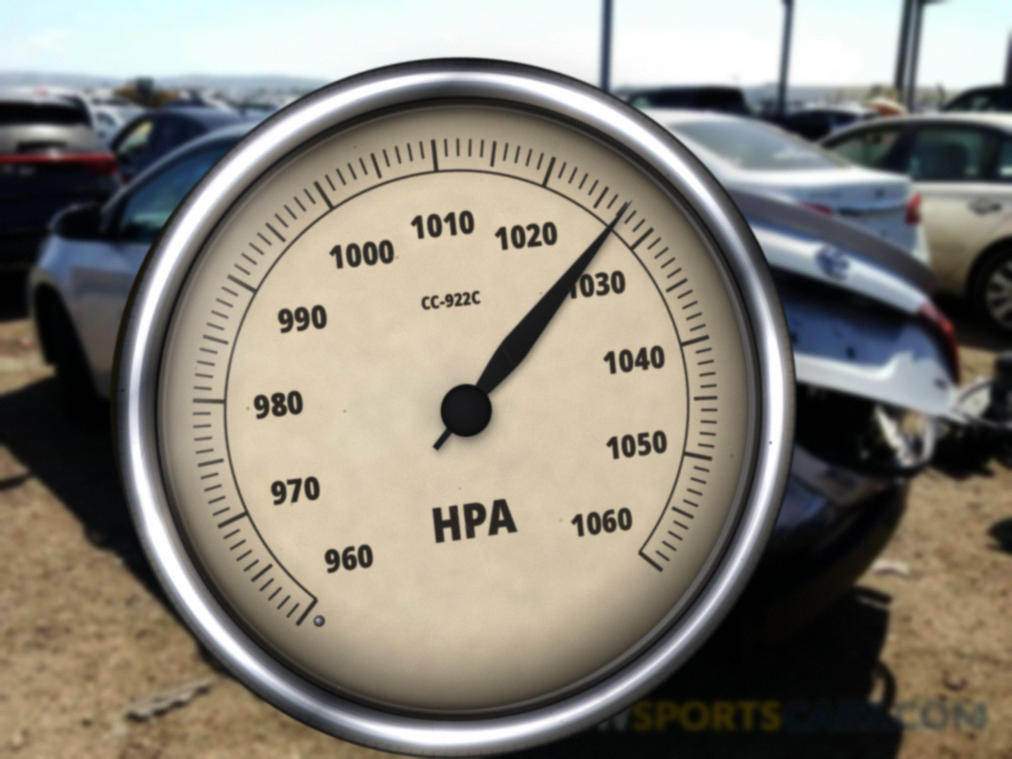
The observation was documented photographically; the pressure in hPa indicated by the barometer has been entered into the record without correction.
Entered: 1027 hPa
